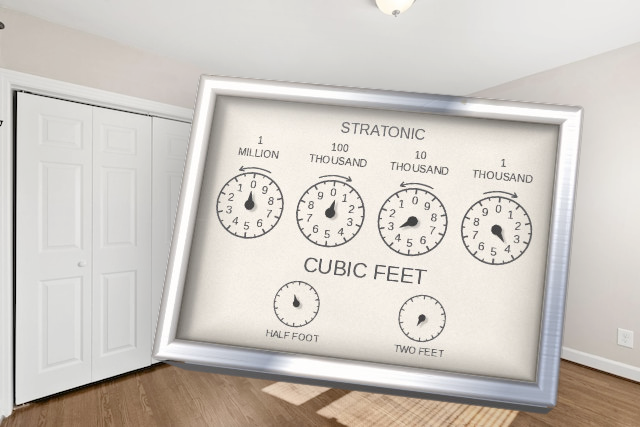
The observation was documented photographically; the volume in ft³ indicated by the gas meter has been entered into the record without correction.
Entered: 3400 ft³
